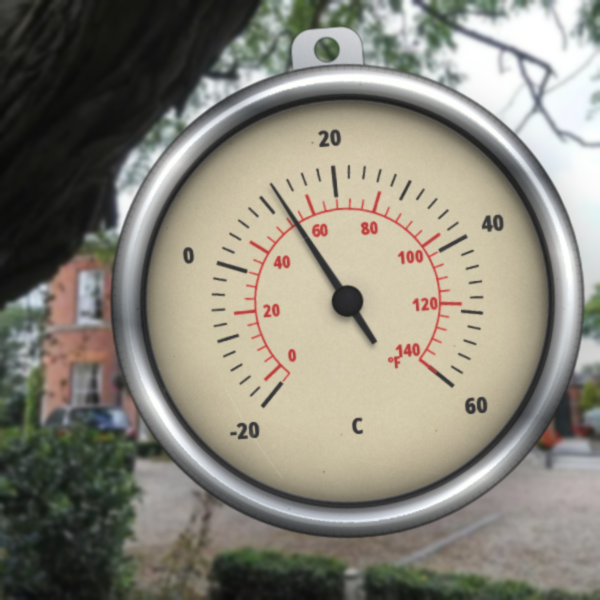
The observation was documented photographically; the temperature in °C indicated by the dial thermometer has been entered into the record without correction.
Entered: 12 °C
